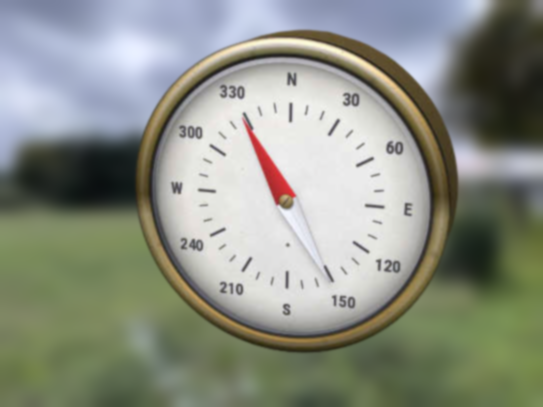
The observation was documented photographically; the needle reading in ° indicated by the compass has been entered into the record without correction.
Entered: 330 °
